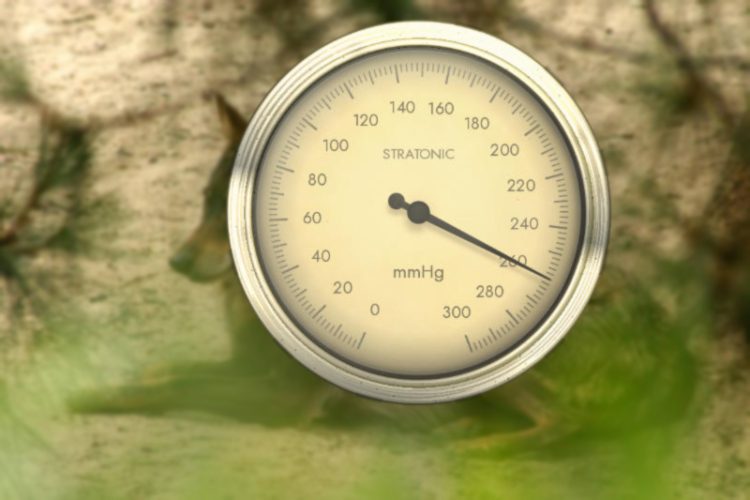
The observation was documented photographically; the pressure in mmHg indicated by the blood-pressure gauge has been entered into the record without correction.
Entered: 260 mmHg
